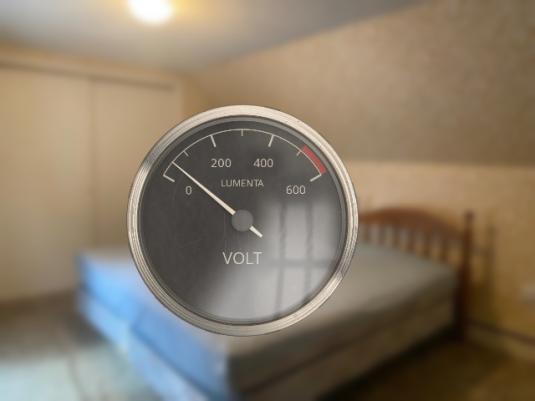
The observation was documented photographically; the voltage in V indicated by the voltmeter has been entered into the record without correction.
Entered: 50 V
